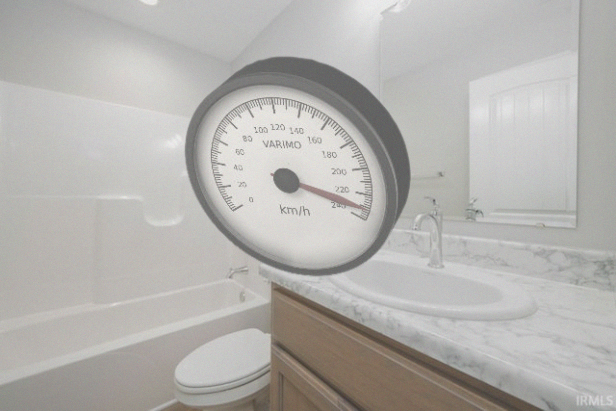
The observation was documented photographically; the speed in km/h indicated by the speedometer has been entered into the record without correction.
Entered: 230 km/h
